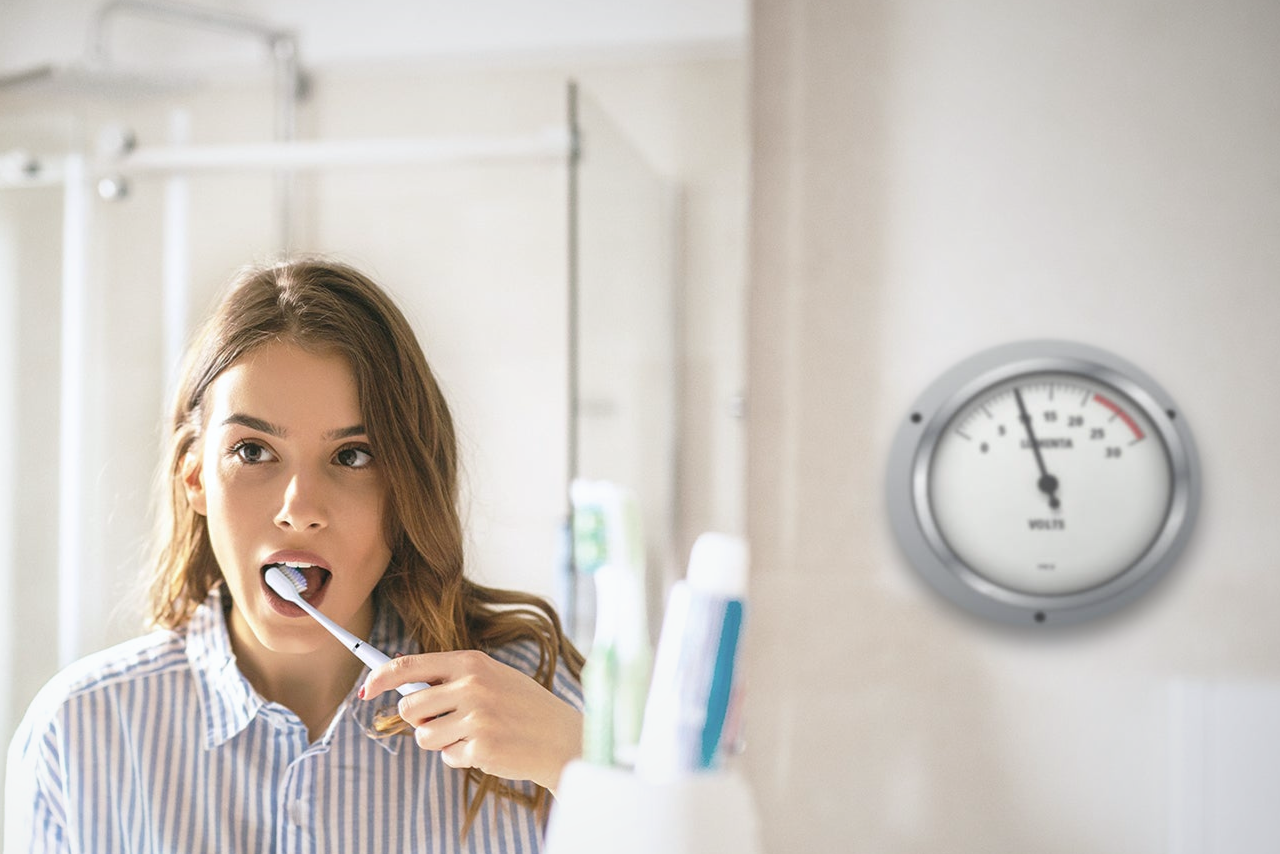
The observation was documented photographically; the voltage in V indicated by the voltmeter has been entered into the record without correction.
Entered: 10 V
